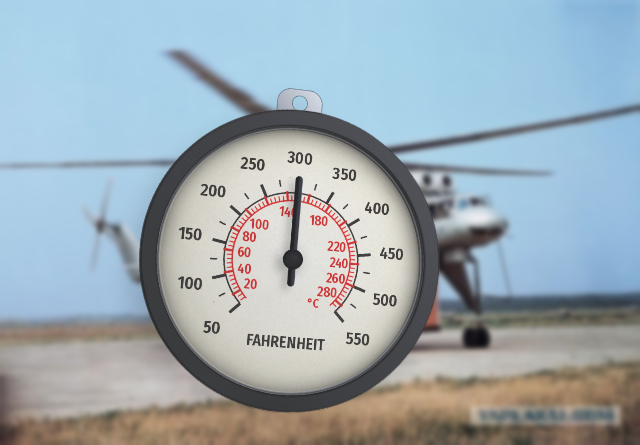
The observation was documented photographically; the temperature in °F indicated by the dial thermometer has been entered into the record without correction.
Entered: 300 °F
